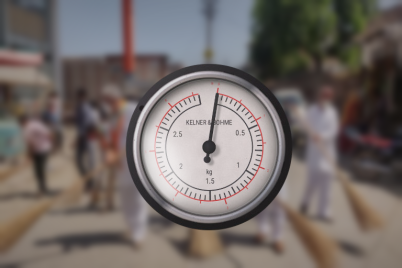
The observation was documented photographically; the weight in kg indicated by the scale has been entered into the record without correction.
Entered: 0 kg
